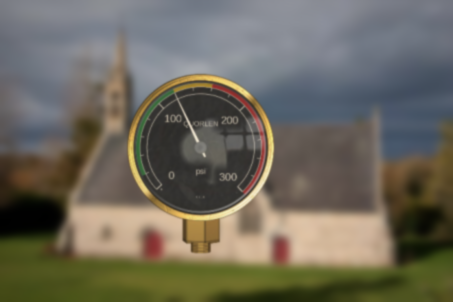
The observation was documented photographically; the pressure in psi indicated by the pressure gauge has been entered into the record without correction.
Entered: 120 psi
